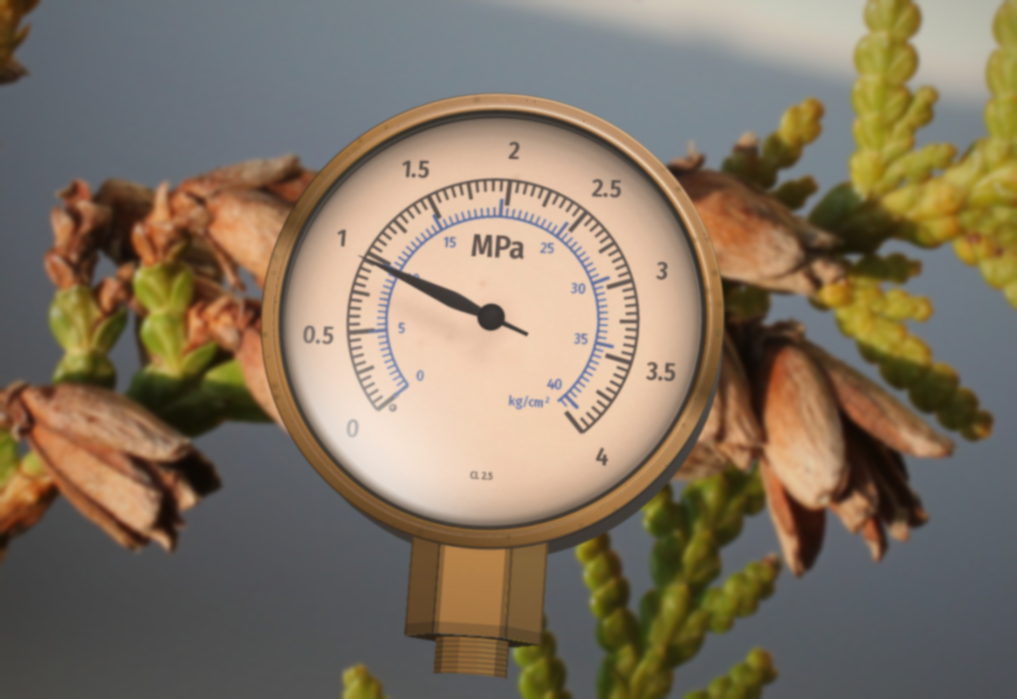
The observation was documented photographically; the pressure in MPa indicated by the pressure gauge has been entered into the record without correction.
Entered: 0.95 MPa
